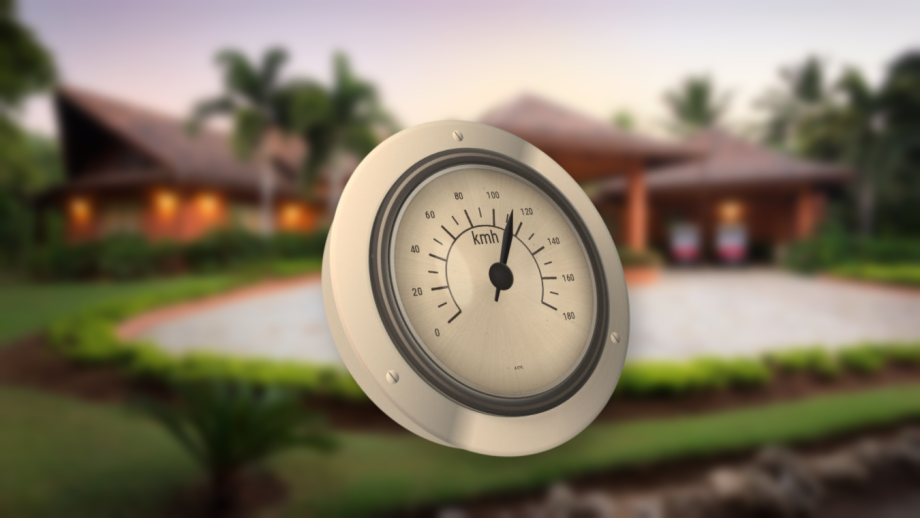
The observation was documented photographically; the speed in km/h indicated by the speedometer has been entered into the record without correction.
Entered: 110 km/h
